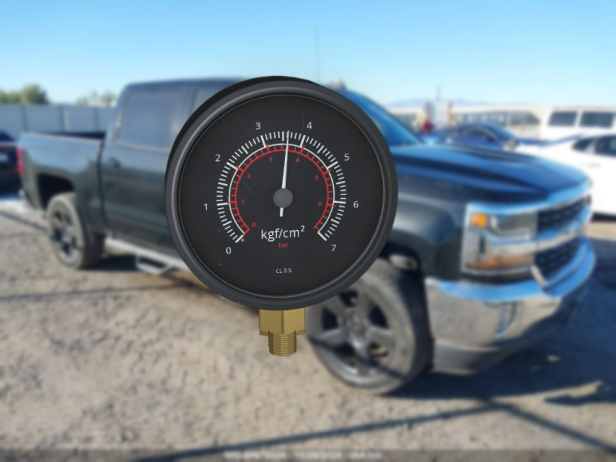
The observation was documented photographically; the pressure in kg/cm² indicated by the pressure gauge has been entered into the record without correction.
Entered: 3.6 kg/cm²
